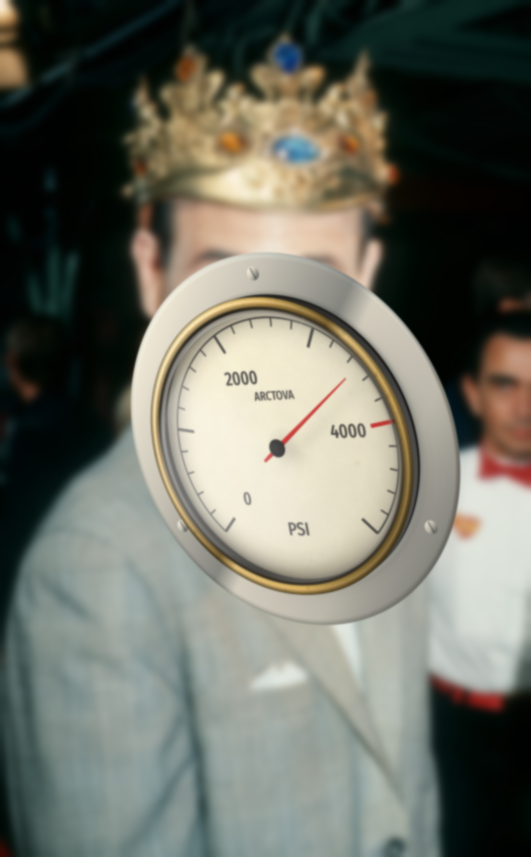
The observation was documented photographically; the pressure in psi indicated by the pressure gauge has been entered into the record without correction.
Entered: 3500 psi
